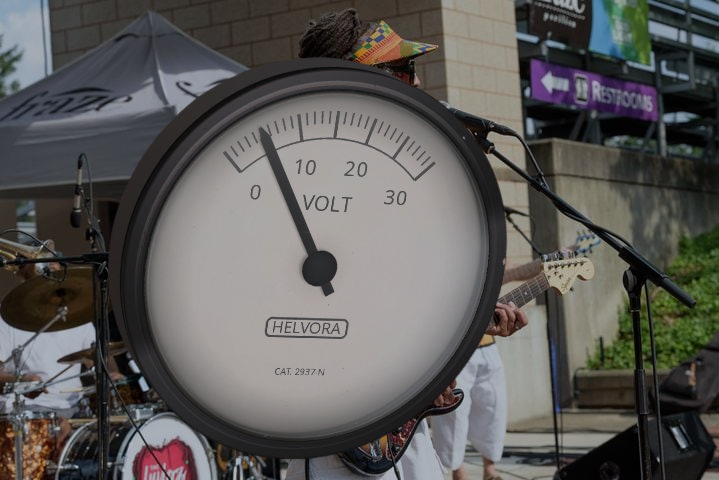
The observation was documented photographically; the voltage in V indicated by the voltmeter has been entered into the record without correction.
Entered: 5 V
